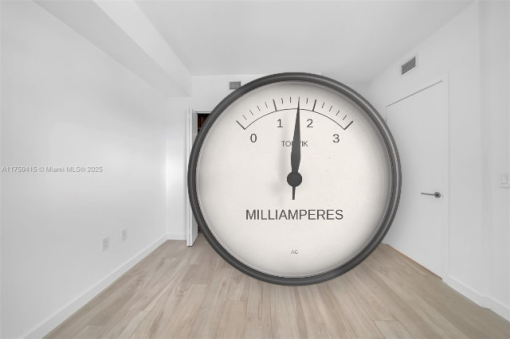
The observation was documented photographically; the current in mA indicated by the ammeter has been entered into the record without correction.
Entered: 1.6 mA
